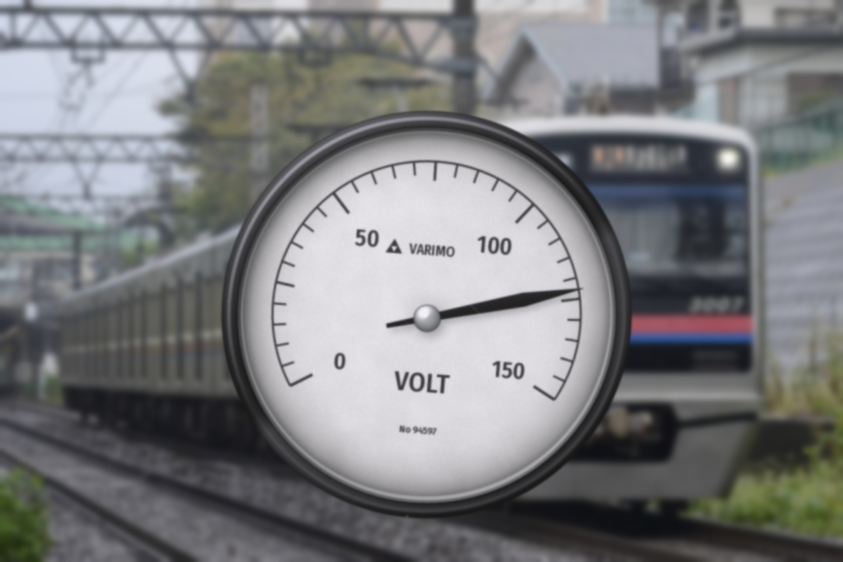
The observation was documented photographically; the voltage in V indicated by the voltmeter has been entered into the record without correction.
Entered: 122.5 V
